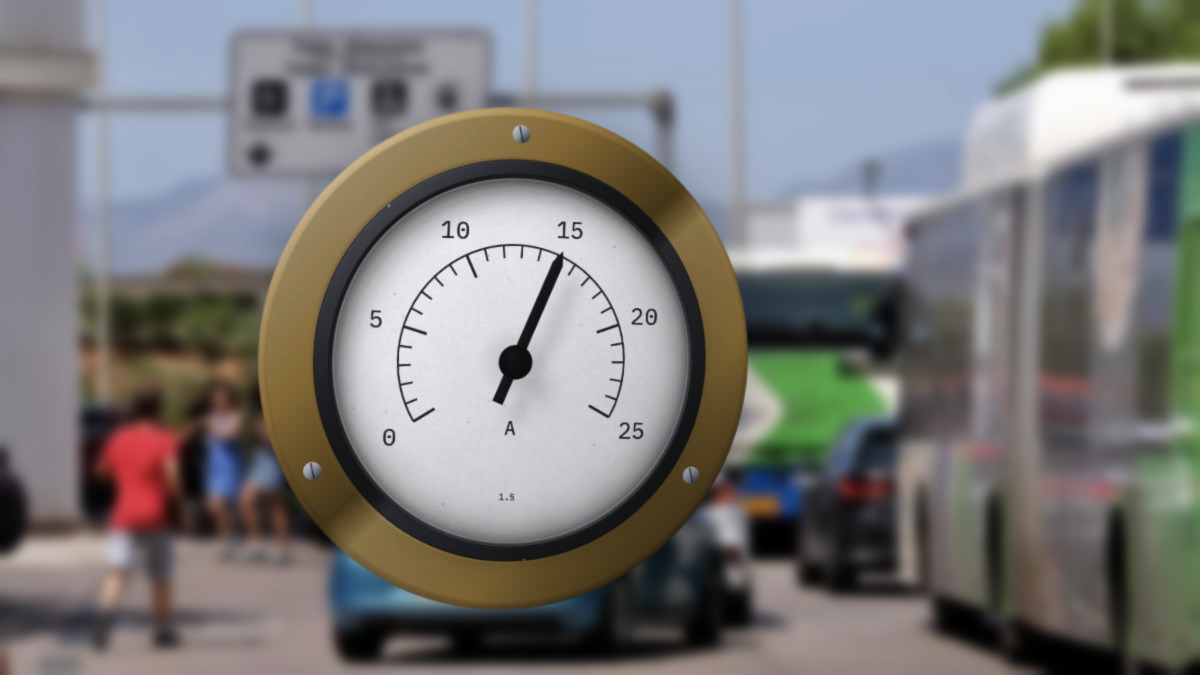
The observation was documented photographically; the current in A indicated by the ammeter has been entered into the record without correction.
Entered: 15 A
